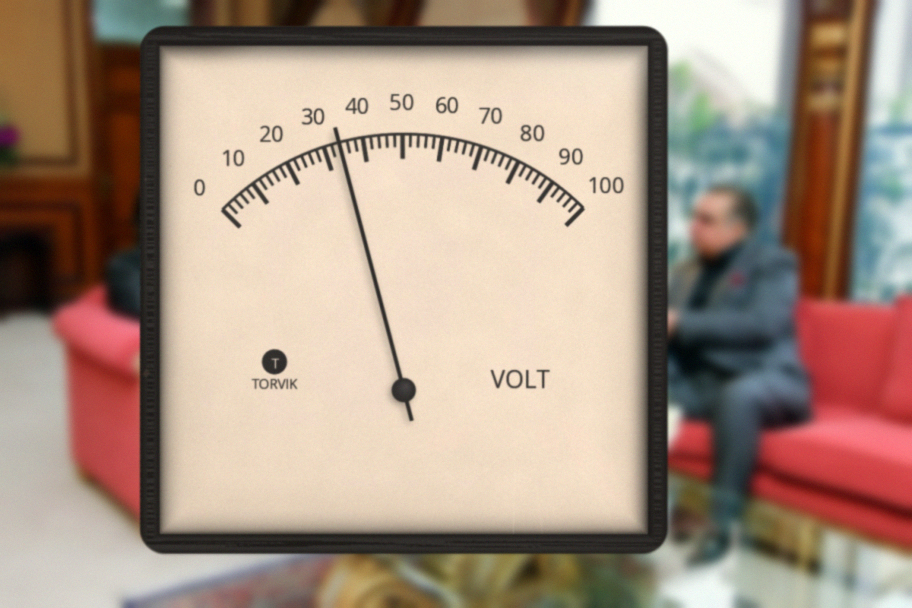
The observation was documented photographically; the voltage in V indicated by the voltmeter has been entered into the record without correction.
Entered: 34 V
